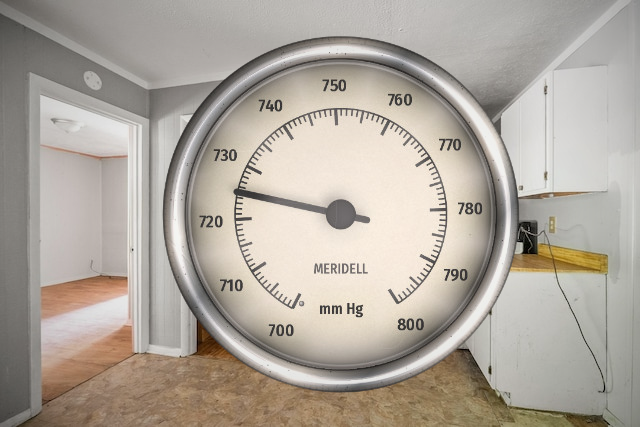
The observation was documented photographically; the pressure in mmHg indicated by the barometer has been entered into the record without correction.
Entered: 725 mmHg
